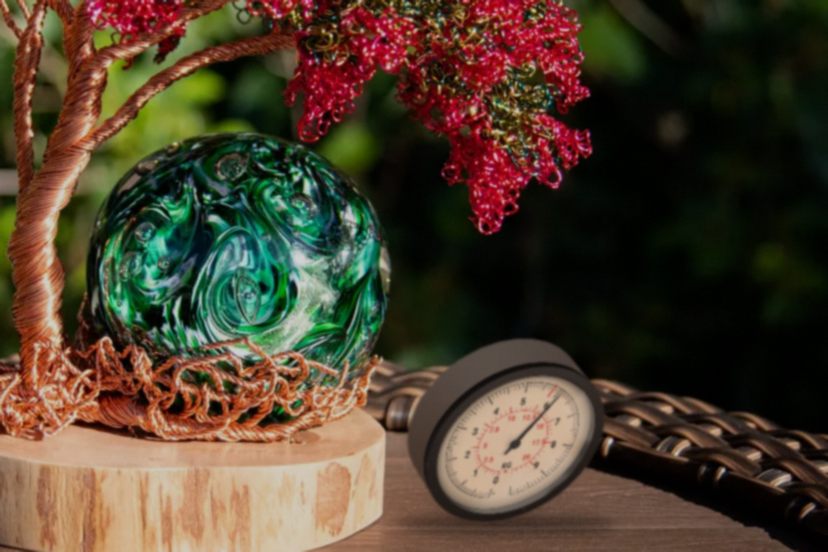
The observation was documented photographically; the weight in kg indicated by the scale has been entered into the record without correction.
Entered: 6 kg
